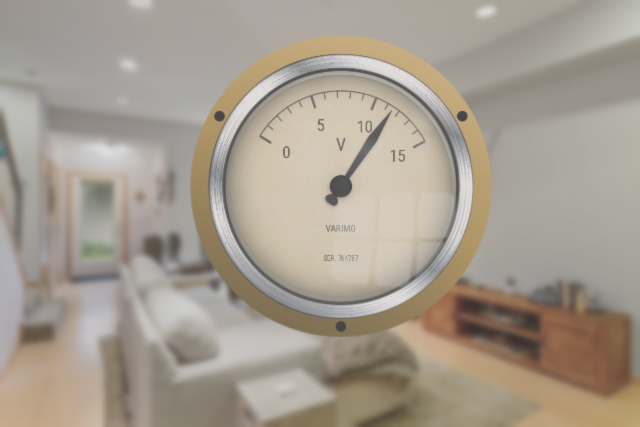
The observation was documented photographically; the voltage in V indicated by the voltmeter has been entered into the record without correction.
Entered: 11.5 V
